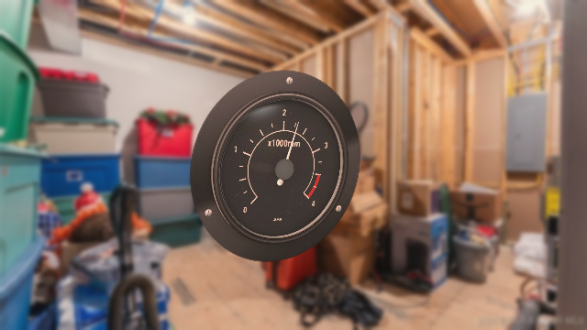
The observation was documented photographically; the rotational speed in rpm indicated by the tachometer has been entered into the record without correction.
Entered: 2250 rpm
